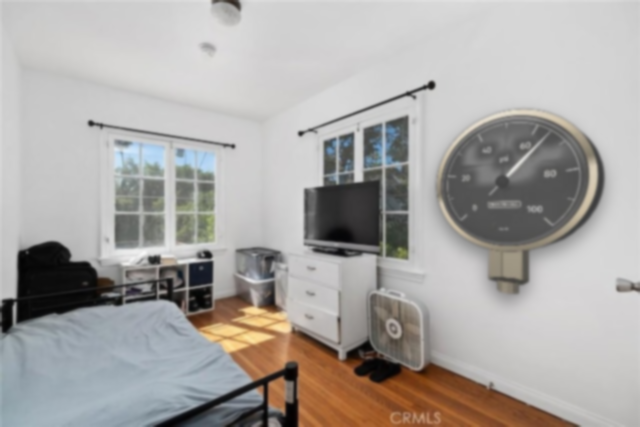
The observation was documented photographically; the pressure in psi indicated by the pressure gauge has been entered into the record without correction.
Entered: 65 psi
